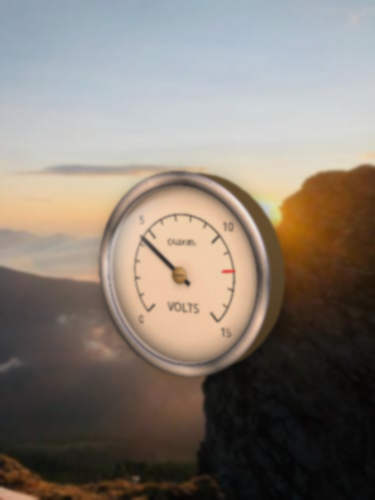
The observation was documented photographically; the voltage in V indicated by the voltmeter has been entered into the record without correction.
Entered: 4.5 V
